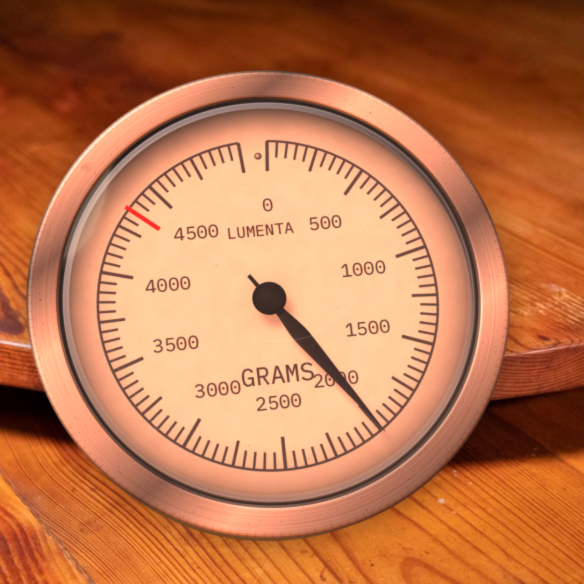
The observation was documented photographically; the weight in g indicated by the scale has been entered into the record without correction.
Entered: 2000 g
